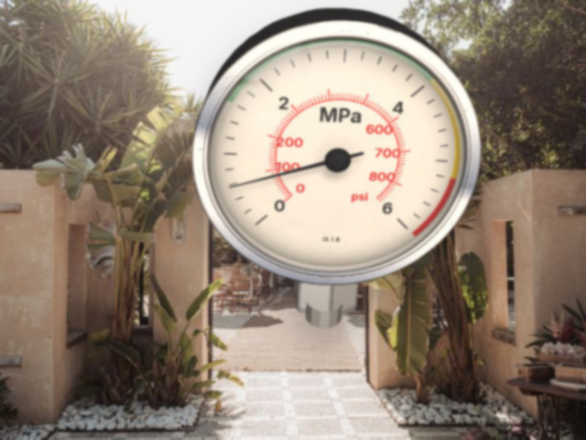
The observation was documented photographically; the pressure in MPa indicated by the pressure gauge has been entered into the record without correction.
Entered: 0.6 MPa
